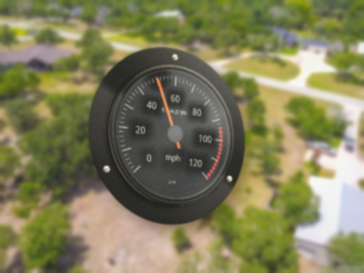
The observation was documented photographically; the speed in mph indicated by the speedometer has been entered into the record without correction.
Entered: 50 mph
